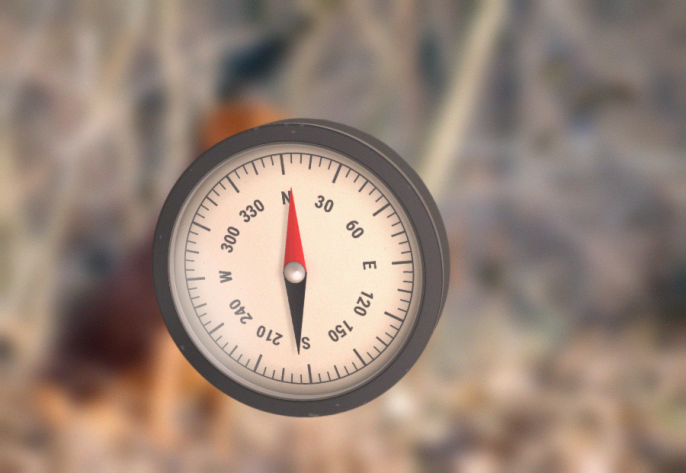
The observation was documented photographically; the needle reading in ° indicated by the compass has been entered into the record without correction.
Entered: 5 °
